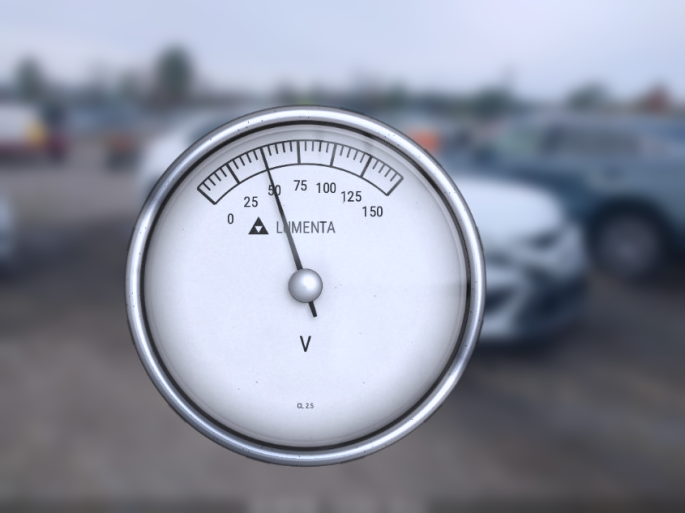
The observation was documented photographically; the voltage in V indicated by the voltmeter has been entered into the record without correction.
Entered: 50 V
